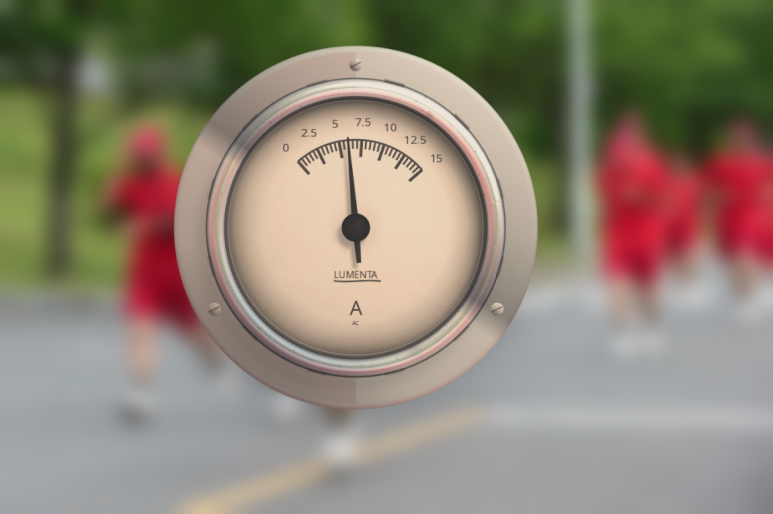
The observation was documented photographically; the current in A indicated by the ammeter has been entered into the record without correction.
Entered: 6 A
